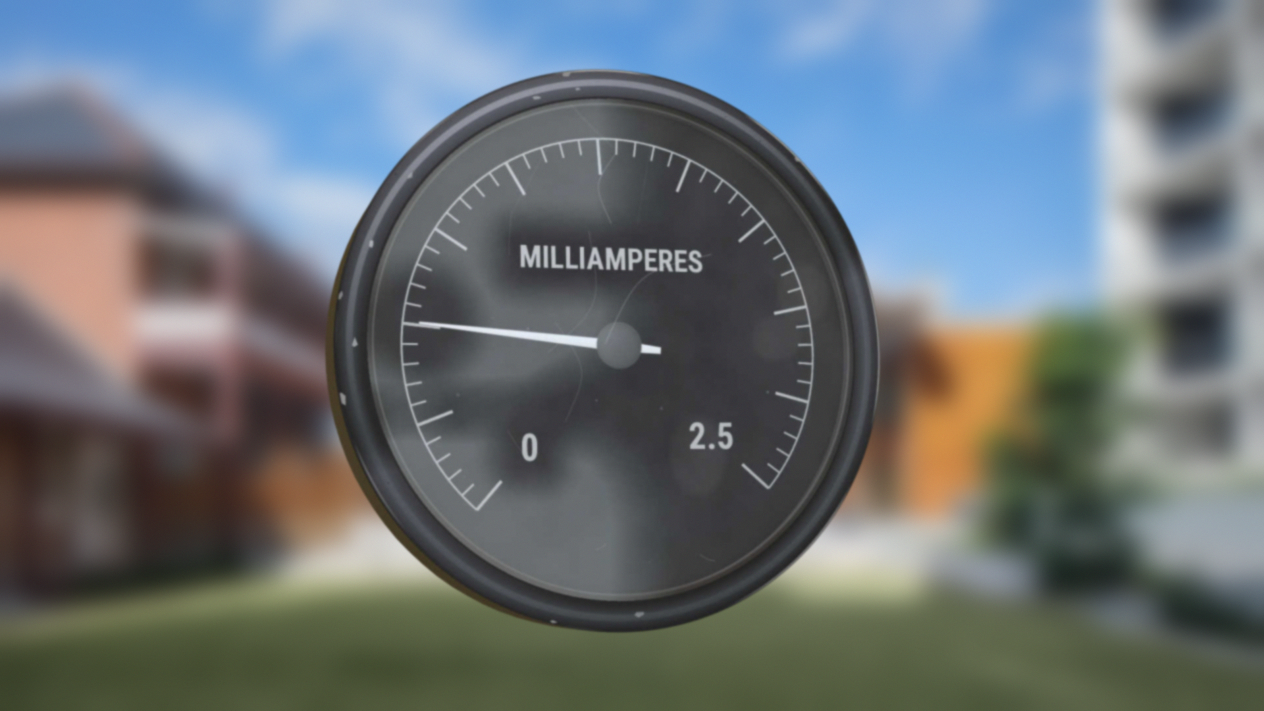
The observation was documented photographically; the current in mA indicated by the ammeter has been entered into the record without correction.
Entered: 0.5 mA
